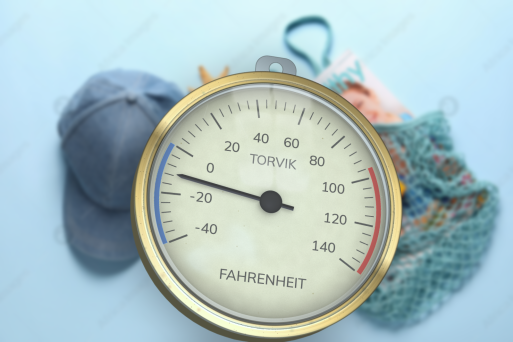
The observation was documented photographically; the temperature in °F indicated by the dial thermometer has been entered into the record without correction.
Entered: -12 °F
